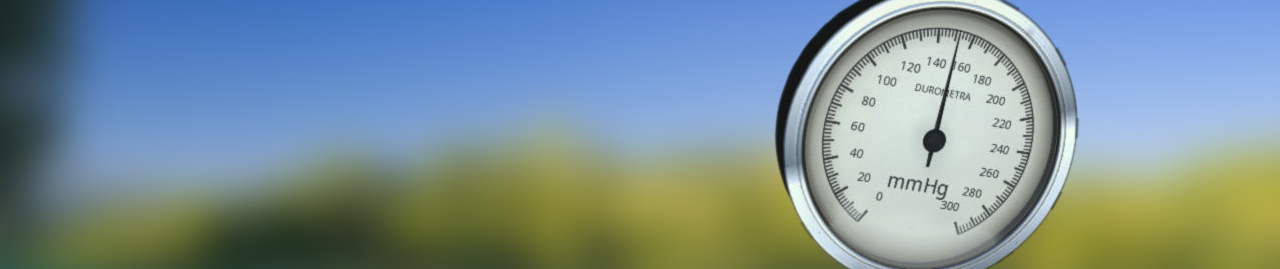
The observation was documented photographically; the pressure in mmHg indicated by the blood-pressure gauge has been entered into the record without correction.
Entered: 150 mmHg
